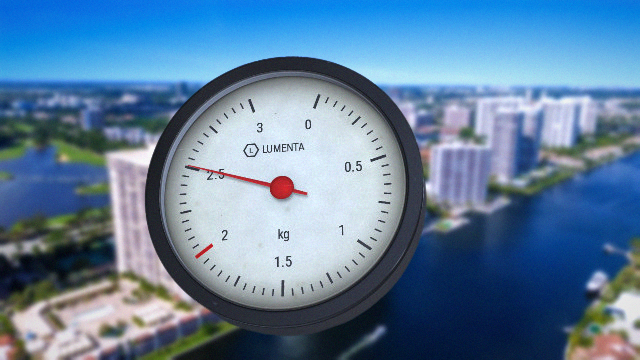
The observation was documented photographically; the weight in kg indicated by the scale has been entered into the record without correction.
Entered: 2.5 kg
